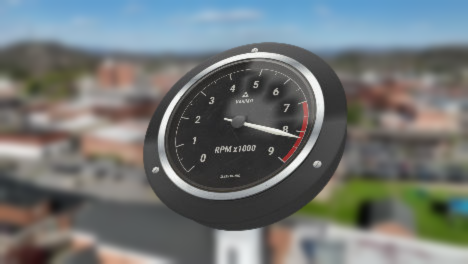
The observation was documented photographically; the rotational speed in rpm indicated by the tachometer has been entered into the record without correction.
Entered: 8250 rpm
